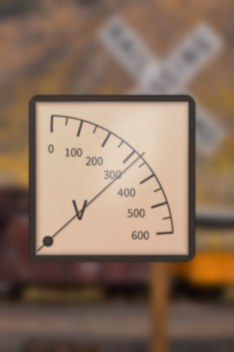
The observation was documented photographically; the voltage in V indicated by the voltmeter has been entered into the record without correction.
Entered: 325 V
